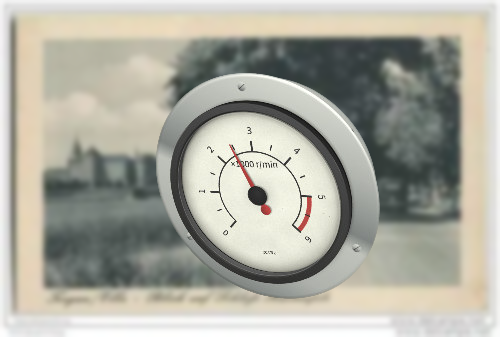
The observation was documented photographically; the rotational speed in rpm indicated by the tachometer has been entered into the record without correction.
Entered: 2500 rpm
